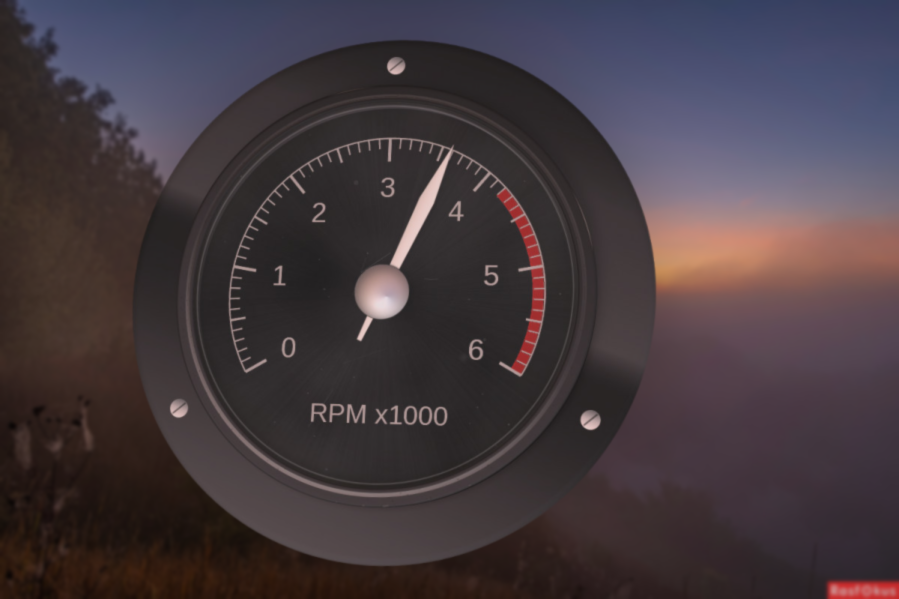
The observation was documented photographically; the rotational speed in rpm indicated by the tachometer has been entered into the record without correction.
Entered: 3600 rpm
